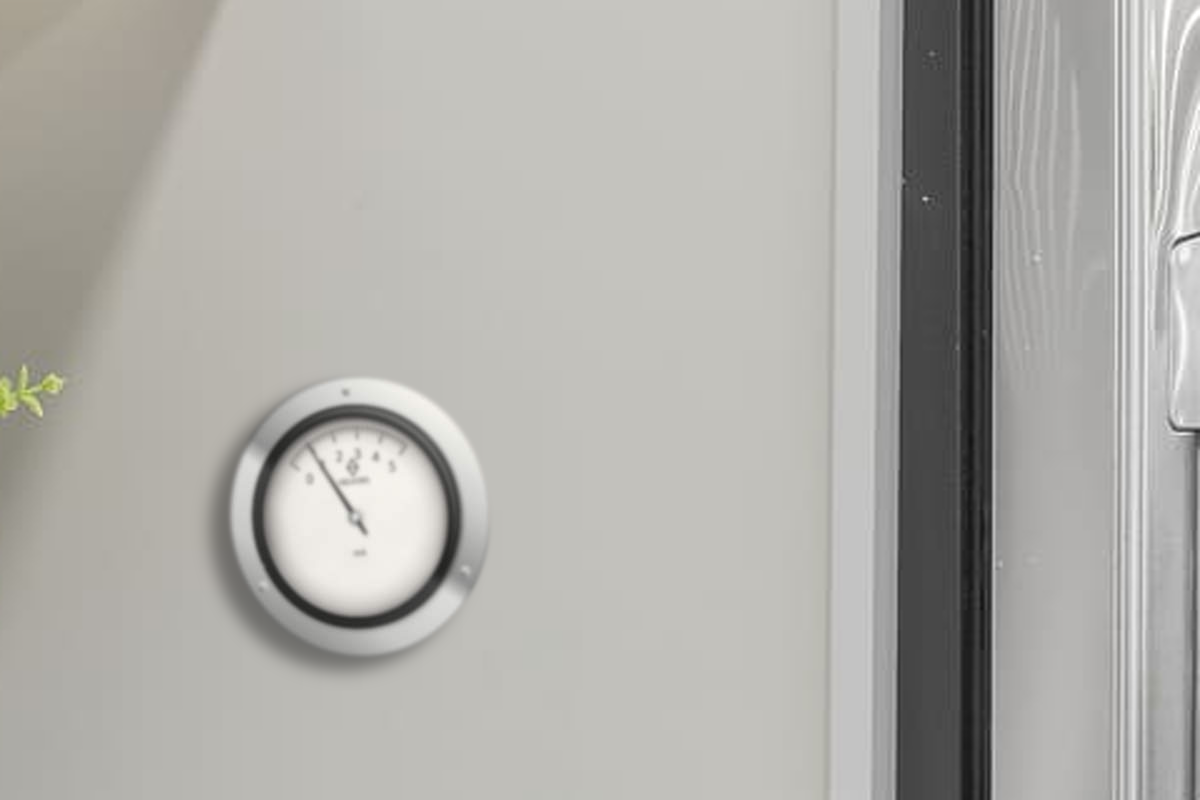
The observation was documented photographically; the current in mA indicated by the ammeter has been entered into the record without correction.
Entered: 1 mA
